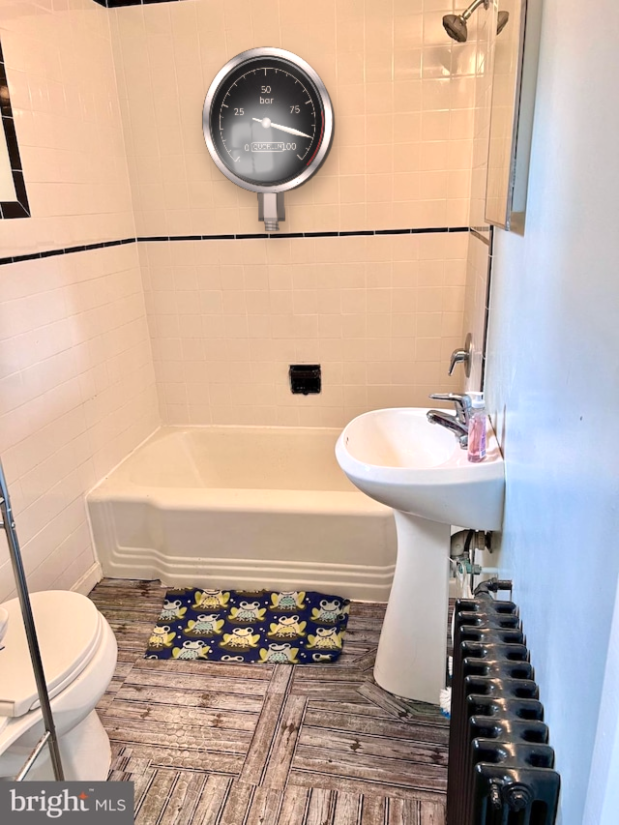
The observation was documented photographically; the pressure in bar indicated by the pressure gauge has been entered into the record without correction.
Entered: 90 bar
